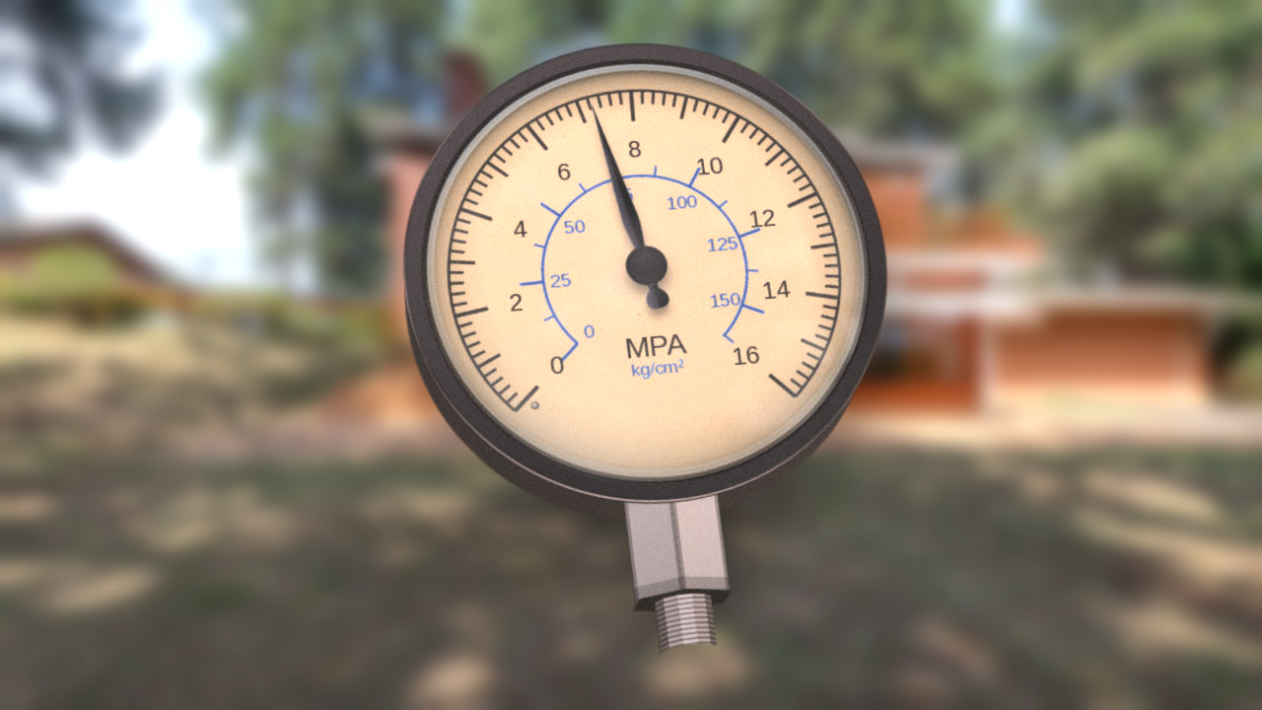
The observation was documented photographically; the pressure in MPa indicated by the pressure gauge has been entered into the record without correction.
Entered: 7.2 MPa
